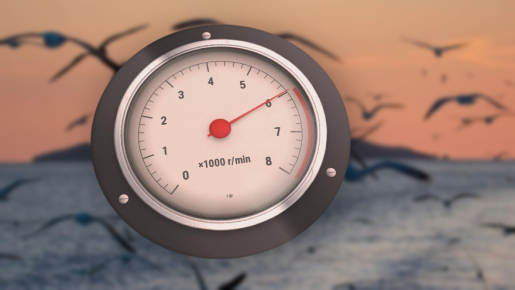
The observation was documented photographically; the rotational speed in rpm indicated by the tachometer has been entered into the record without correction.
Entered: 6000 rpm
